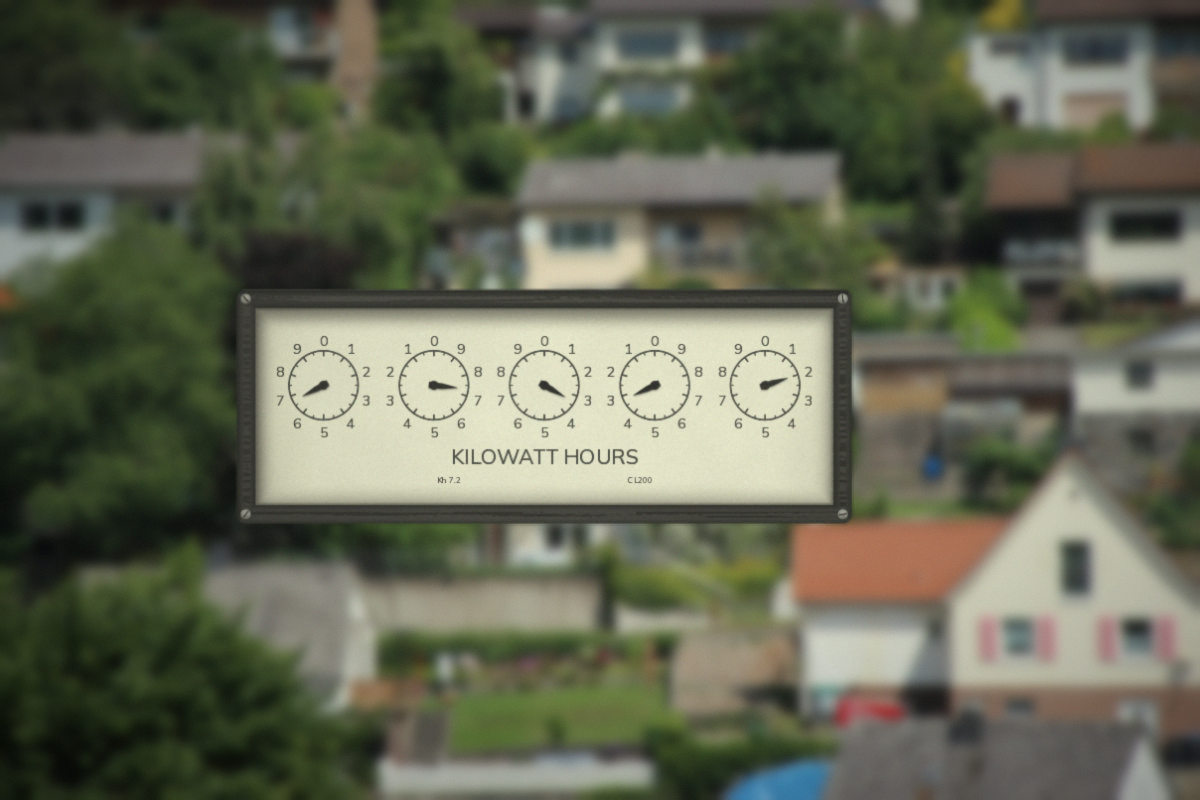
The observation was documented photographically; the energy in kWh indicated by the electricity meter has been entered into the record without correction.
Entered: 67332 kWh
